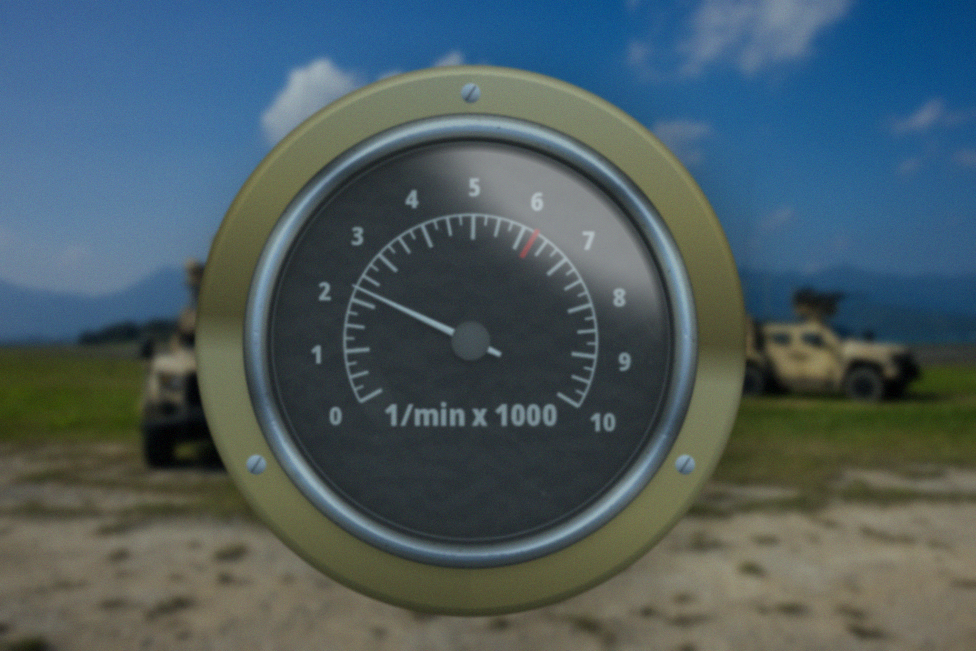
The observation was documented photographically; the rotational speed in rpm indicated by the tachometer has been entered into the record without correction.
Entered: 2250 rpm
